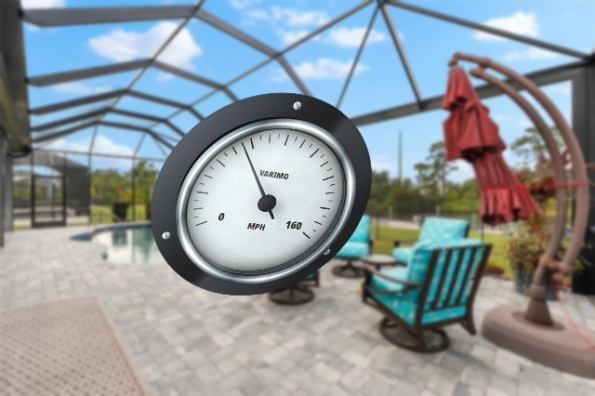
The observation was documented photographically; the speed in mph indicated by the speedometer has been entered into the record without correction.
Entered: 55 mph
